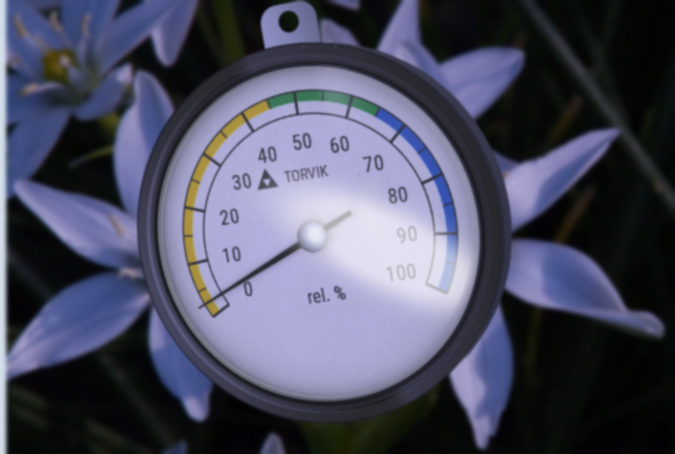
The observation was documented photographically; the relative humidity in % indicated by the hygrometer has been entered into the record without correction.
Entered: 2.5 %
